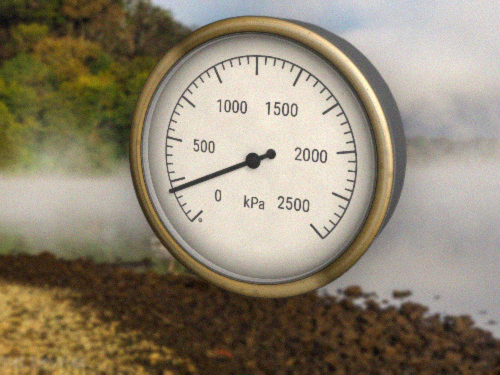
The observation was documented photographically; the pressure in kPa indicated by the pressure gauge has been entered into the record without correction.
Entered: 200 kPa
